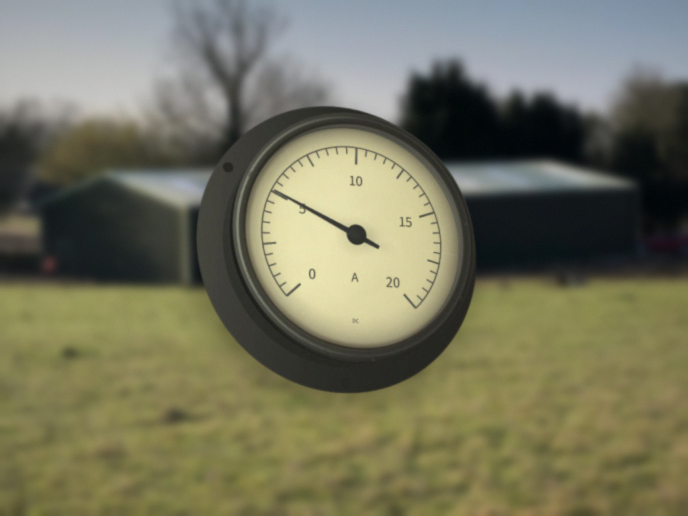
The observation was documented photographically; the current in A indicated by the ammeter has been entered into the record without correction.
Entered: 5 A
